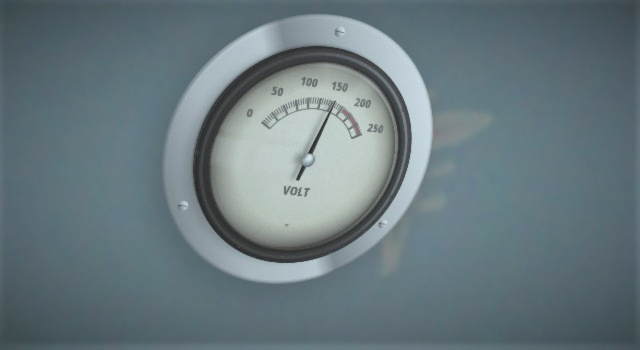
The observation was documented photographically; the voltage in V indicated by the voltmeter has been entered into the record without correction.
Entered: 150 V
